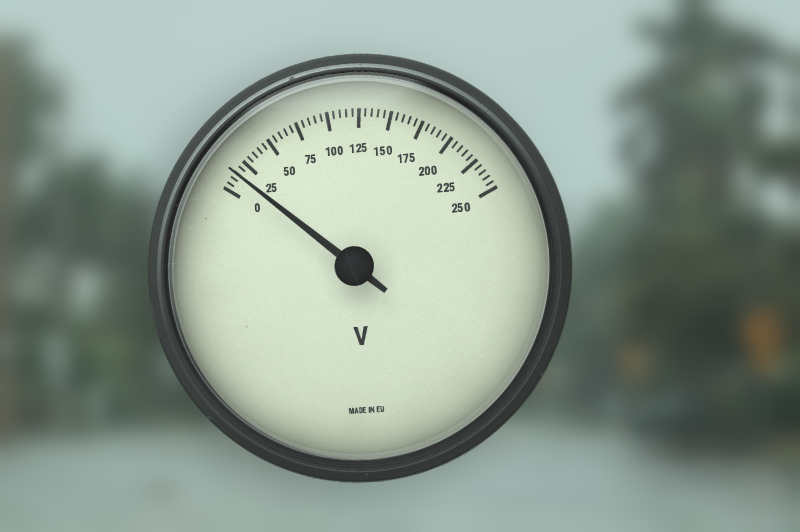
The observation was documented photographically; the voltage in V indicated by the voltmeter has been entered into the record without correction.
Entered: 15 V
